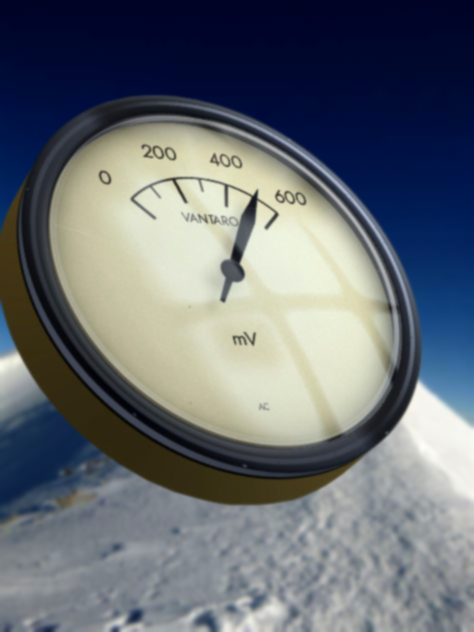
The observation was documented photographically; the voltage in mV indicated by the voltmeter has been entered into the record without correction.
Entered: 500 mV
